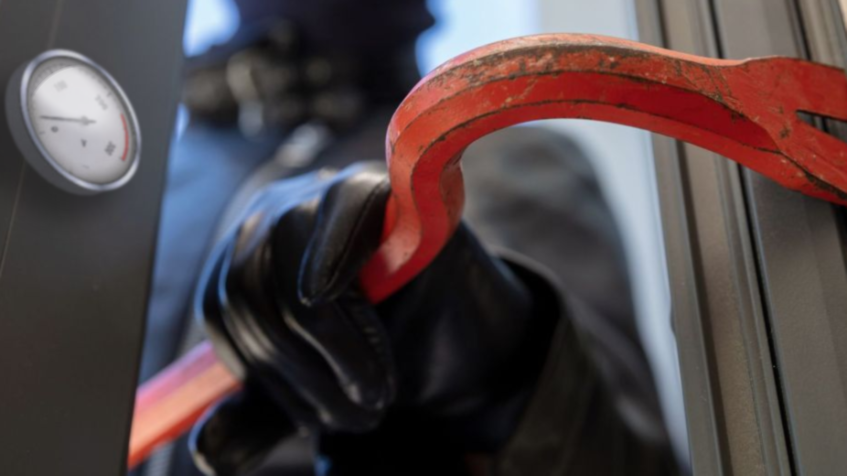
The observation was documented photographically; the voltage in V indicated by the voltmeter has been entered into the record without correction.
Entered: 20 V
